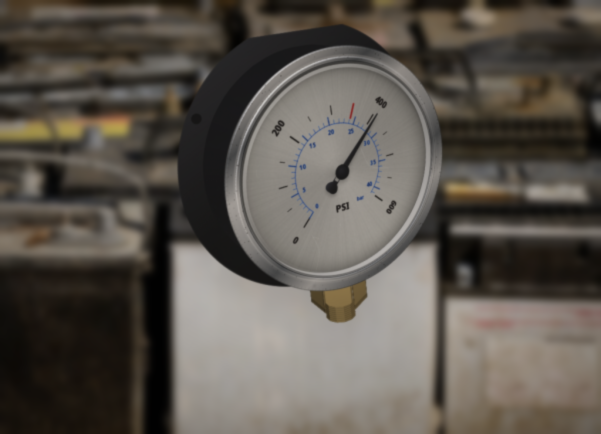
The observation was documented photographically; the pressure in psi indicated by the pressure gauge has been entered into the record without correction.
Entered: 400 psi
